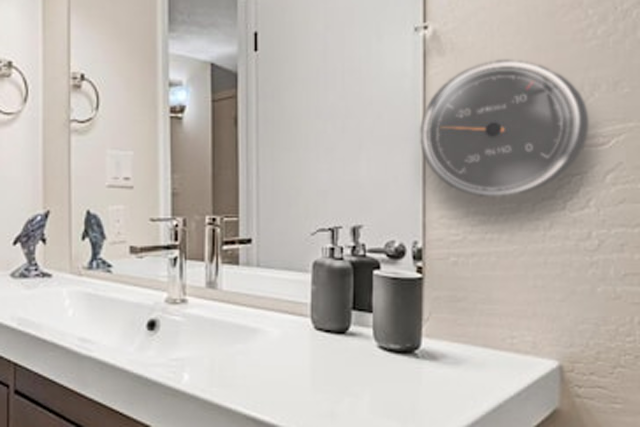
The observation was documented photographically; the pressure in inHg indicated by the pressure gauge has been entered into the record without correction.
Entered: -23 inHg
